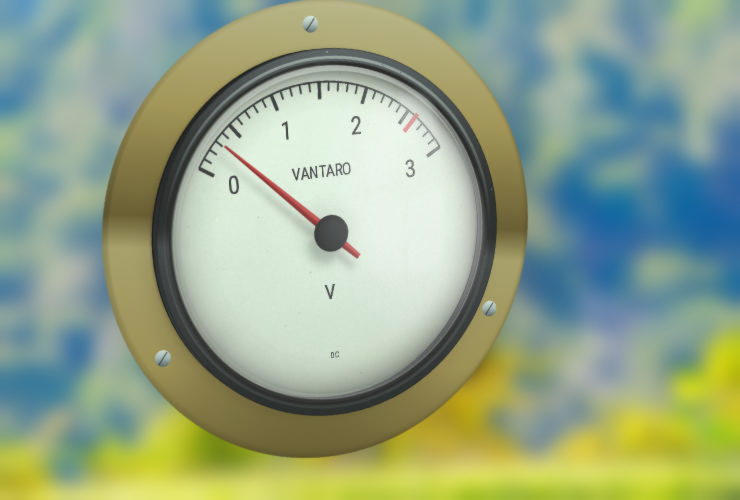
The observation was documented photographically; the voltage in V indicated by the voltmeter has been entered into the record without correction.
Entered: 0.3 V
